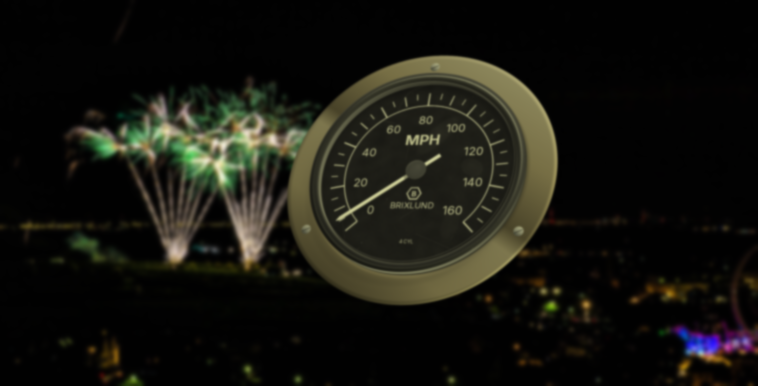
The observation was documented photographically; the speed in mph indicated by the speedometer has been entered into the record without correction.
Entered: 5 mph
